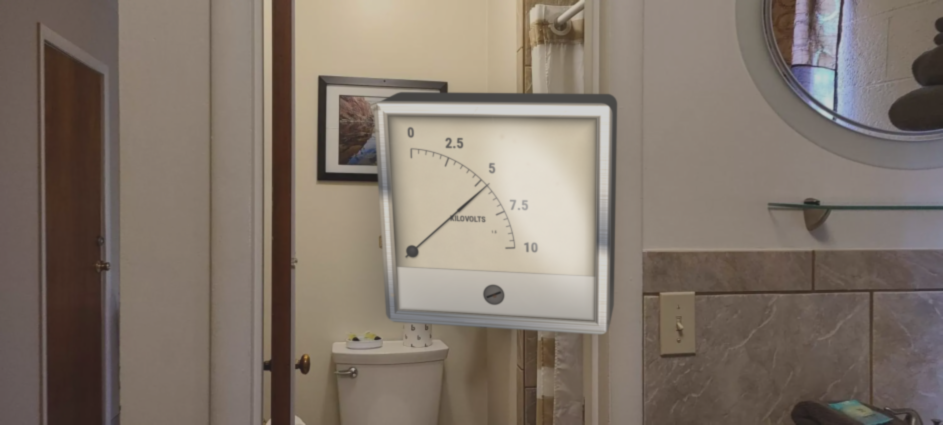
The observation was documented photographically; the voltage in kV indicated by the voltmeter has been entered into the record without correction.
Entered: 5.5 kV
